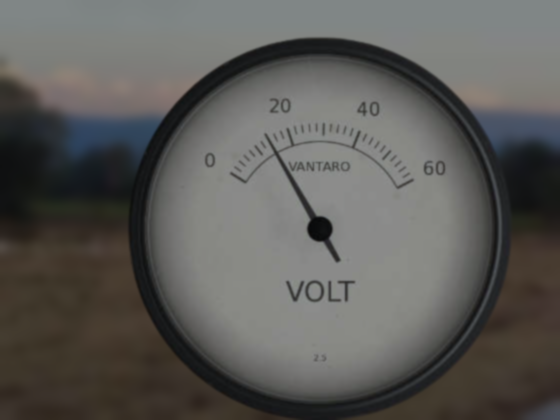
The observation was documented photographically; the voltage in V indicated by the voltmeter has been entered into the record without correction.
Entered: 14 V
